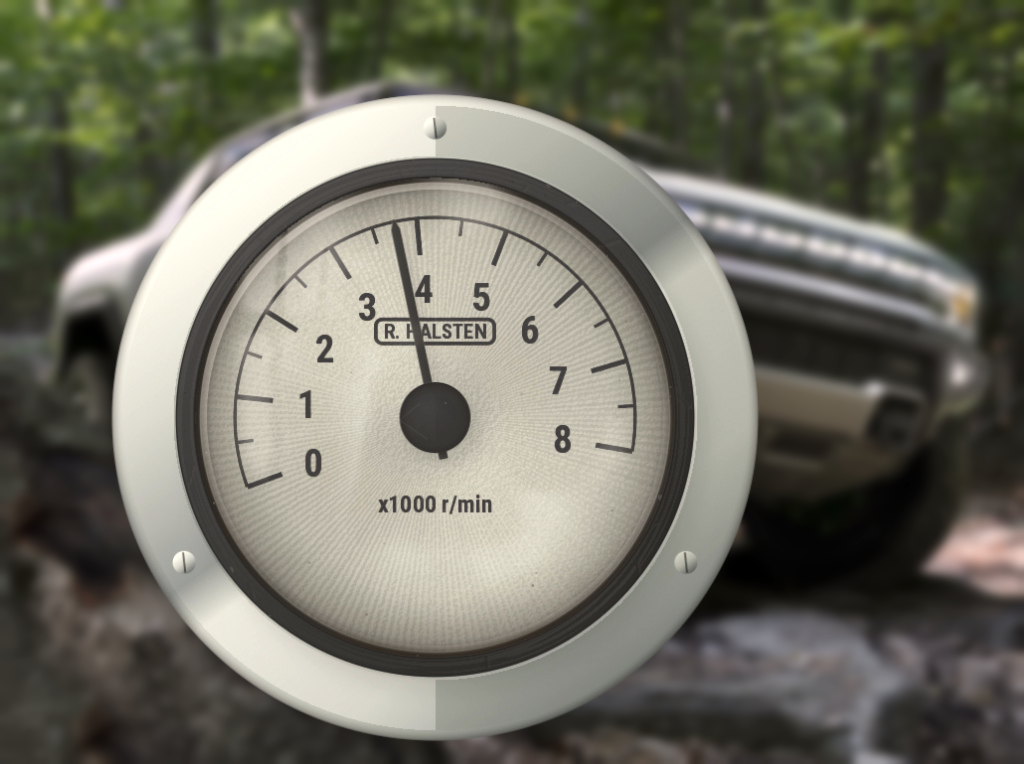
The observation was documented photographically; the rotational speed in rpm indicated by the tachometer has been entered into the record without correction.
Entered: 3750 rpm
